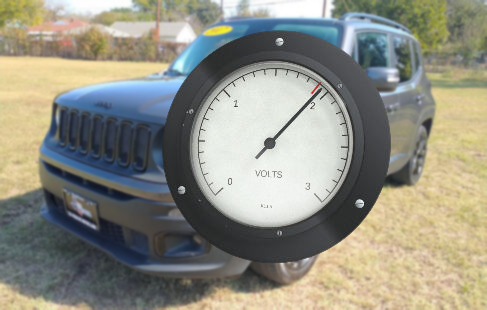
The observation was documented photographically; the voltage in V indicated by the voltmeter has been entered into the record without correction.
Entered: 1.95 V
